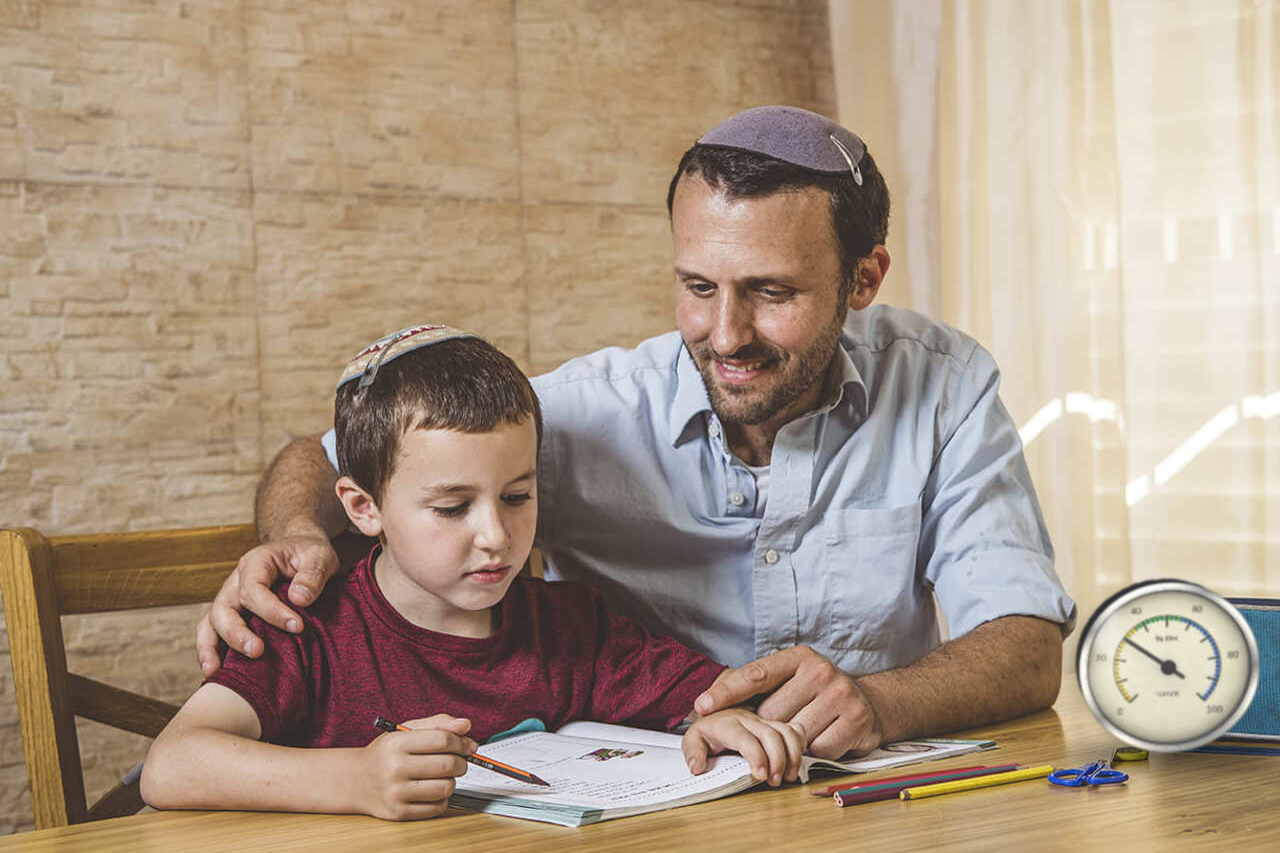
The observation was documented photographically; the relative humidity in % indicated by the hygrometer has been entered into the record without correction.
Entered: 30 %
